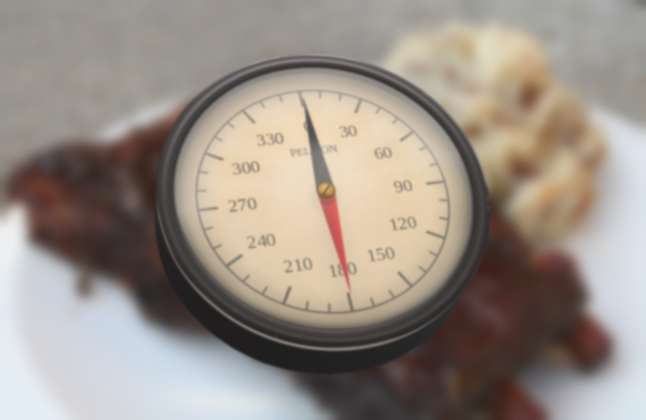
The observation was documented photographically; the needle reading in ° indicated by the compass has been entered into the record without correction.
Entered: 180 °
